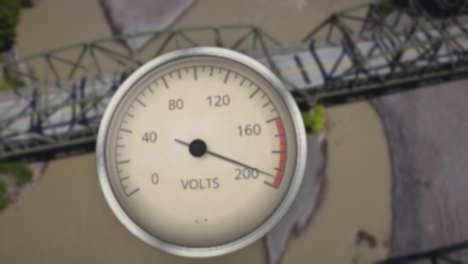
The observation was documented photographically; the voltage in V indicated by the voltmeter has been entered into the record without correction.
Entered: 195 V
